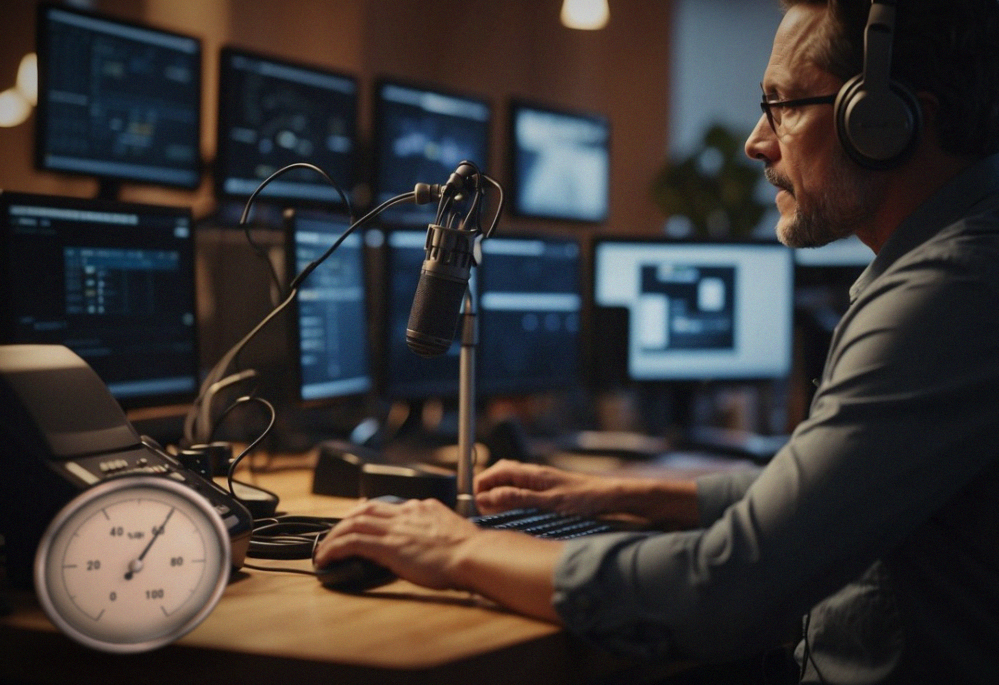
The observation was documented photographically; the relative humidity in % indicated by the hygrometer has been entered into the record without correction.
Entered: 60 %
